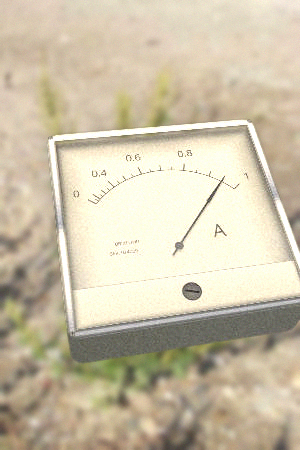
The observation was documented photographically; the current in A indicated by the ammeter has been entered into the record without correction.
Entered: 0.95 A
